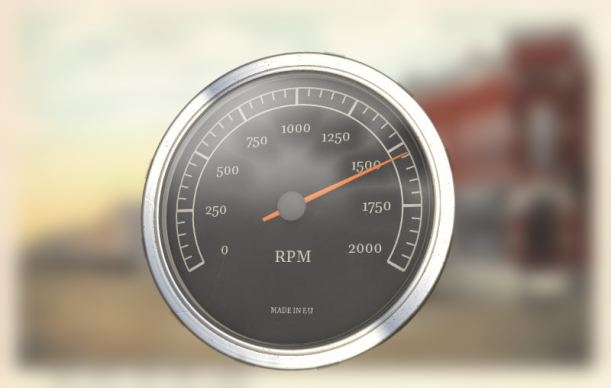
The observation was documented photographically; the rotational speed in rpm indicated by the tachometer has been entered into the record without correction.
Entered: 1550 rpm
